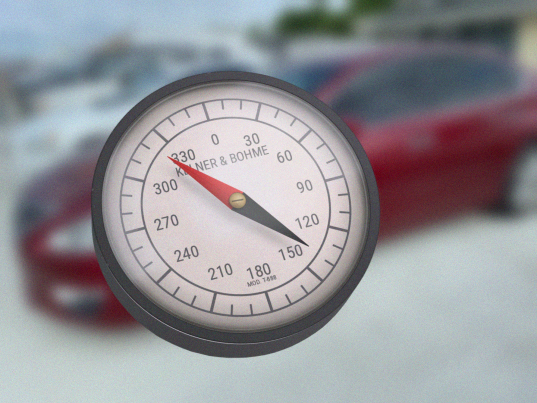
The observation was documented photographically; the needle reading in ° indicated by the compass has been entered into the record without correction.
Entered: 320 °
